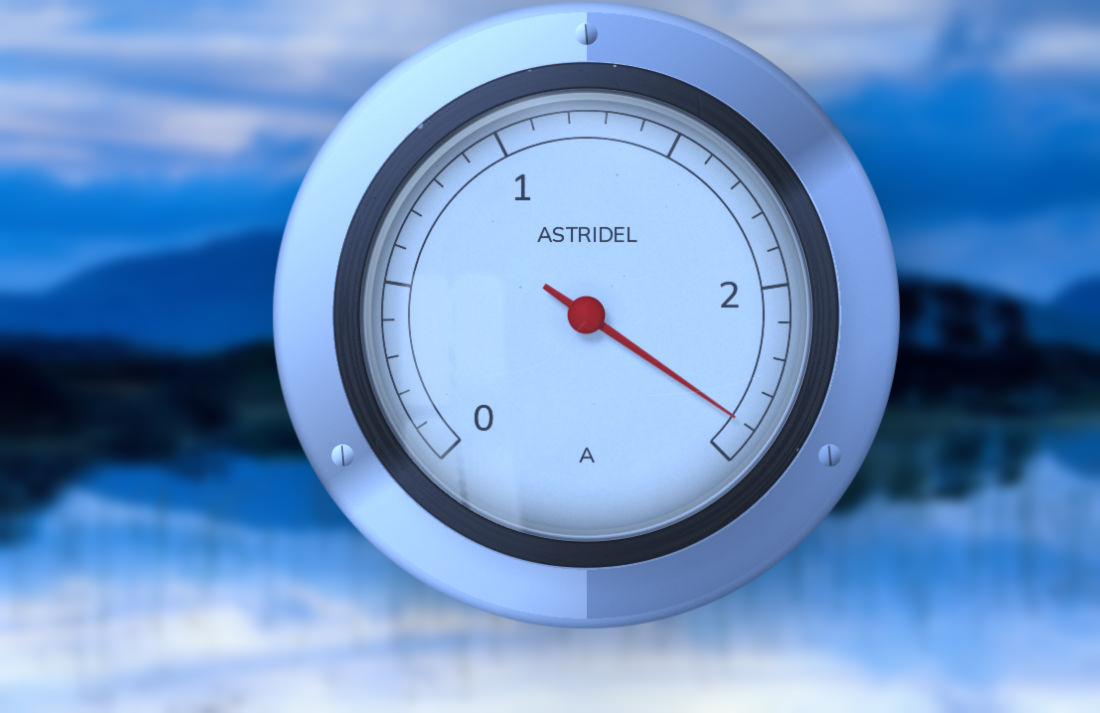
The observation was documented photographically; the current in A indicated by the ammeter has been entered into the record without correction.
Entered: 2.4 A
